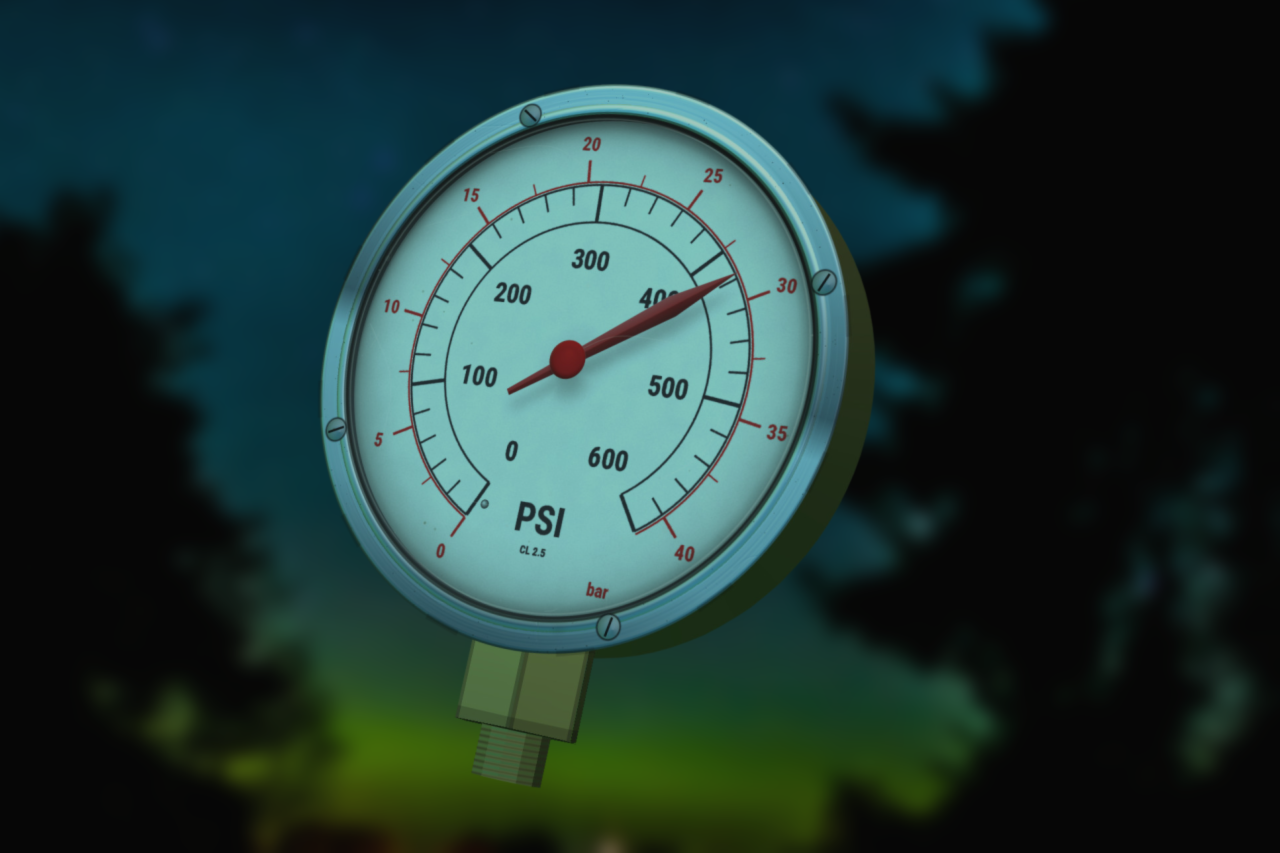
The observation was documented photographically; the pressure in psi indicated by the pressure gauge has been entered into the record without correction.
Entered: 420 psi
